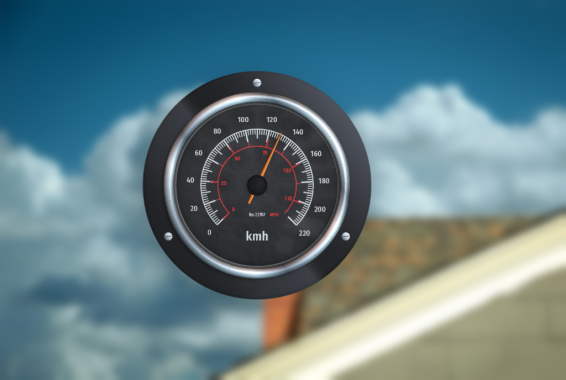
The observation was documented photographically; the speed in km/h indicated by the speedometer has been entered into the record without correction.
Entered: 130 km/h
